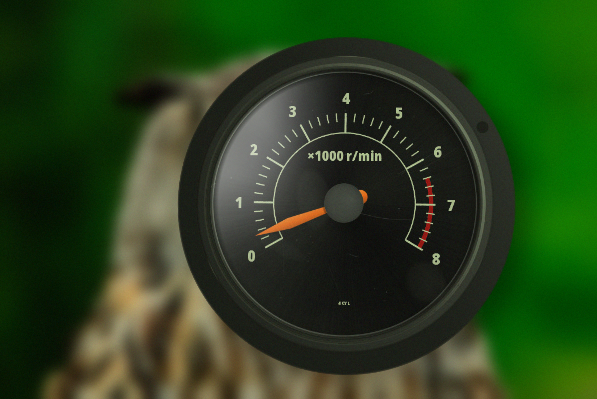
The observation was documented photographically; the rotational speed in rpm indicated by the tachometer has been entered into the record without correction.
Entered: 300 rpm
